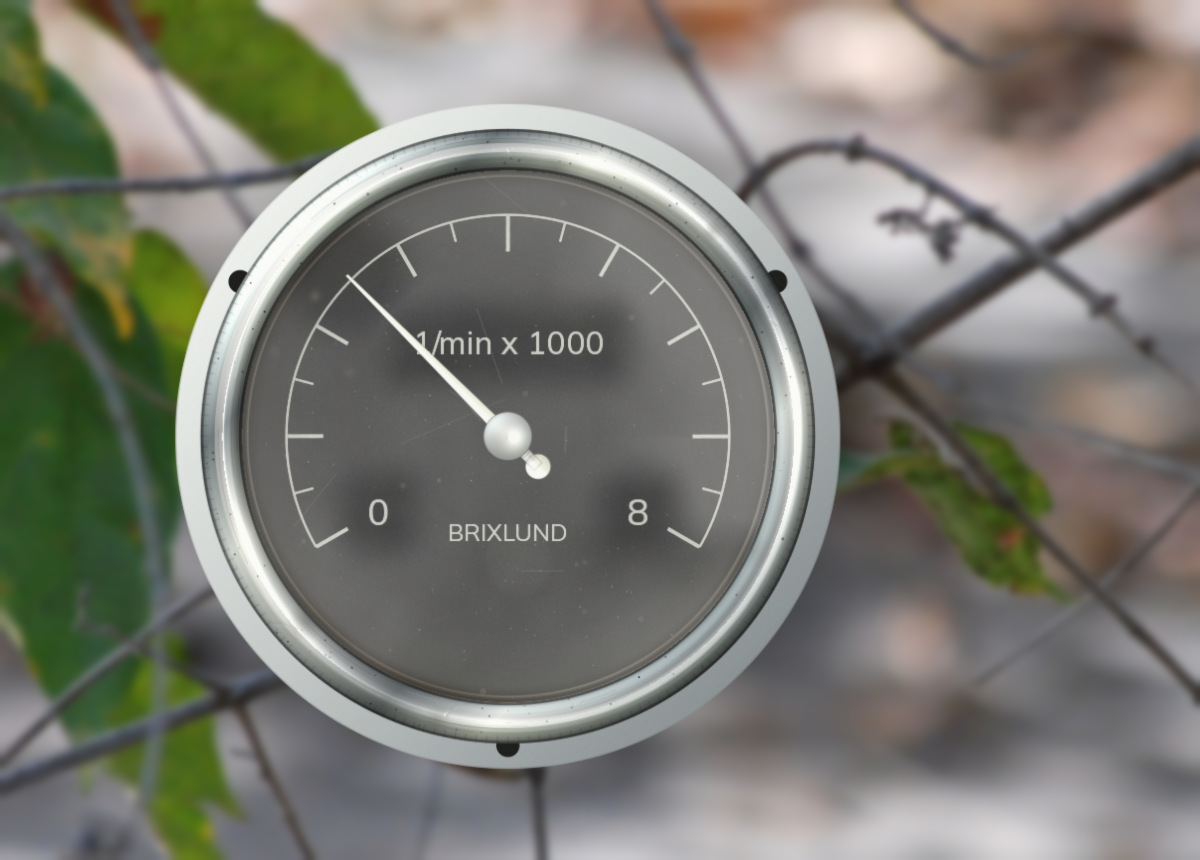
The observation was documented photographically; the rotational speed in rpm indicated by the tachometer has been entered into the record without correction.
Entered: 2500 rpm
